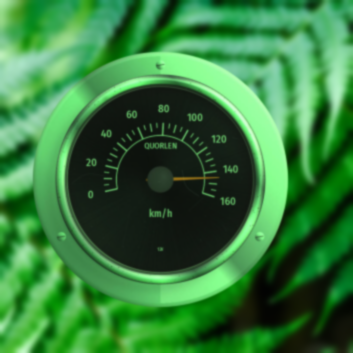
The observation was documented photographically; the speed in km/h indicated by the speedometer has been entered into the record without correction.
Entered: 145 km/h
